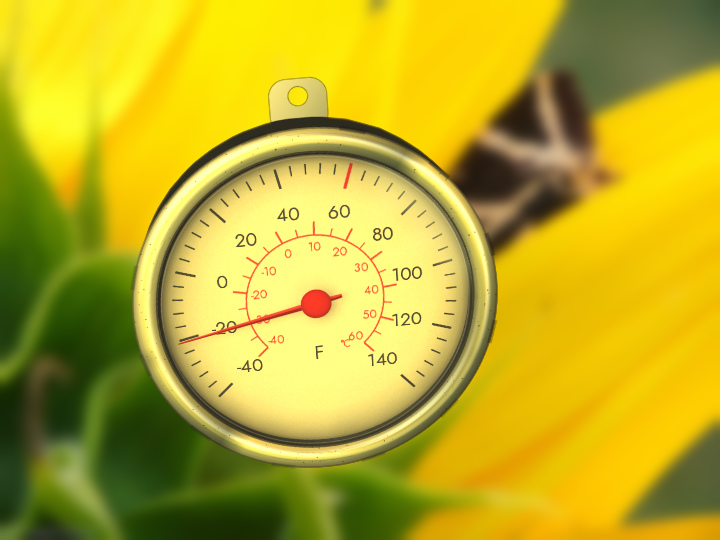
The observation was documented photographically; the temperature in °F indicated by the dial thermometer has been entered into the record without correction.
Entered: -20 °F
